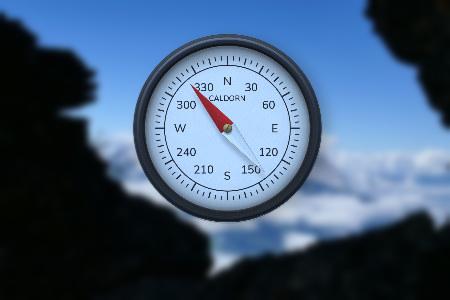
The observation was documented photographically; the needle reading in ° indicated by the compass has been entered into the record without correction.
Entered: 320 °
